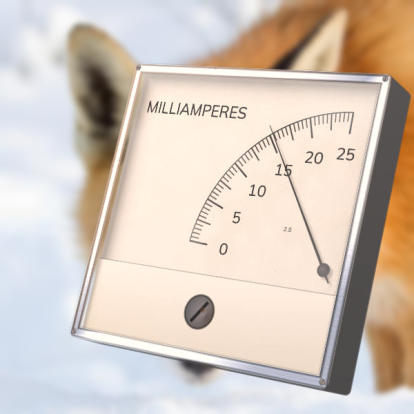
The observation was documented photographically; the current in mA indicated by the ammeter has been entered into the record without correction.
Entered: 15.5 mA
